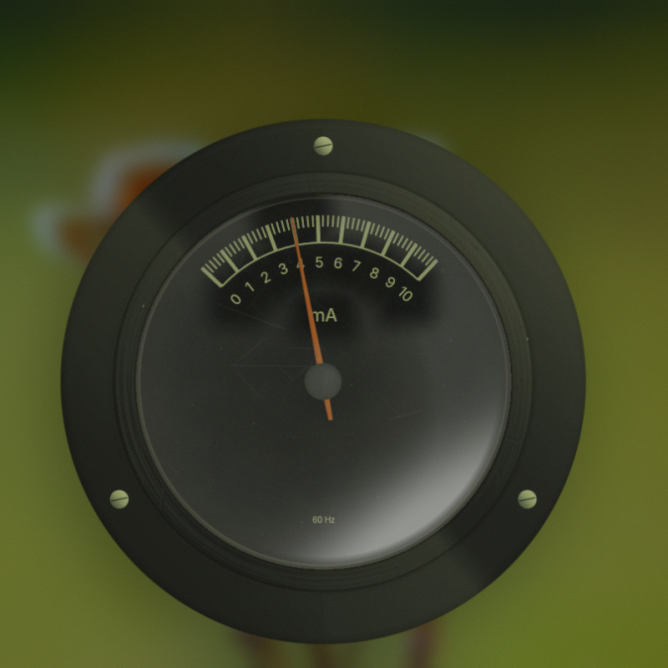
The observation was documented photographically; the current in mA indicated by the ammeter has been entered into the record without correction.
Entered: 4 mA
